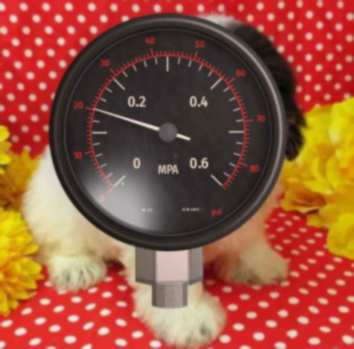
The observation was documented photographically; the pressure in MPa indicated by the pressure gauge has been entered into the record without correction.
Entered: 0.14 MPa
